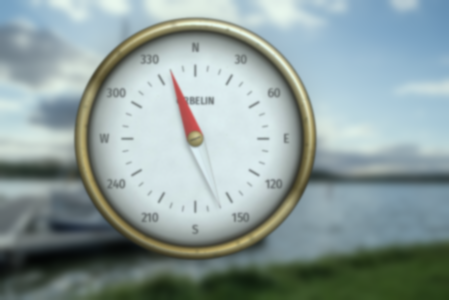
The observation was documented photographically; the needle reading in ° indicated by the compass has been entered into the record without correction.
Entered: 340 °
